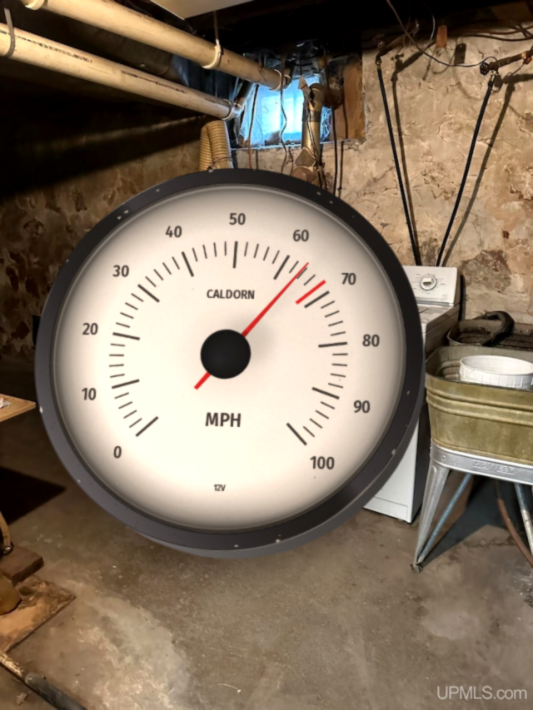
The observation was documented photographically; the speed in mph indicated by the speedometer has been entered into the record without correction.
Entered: 64 mph
